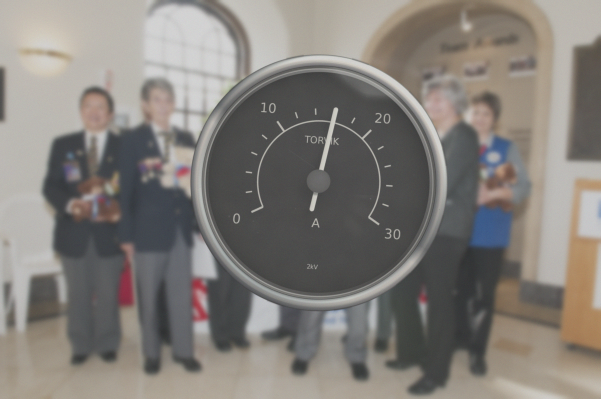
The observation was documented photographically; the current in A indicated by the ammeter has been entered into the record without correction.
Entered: 16 A
